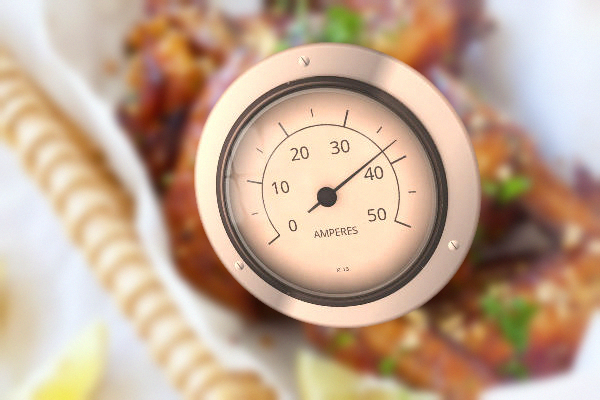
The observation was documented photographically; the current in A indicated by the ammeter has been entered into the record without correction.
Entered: 37.5 A
